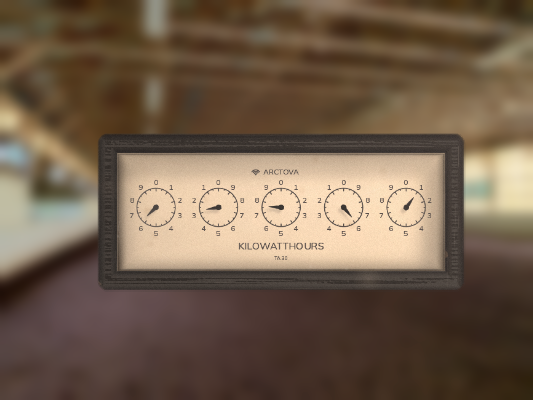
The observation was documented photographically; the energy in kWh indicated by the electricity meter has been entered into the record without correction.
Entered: 62761 kWh
